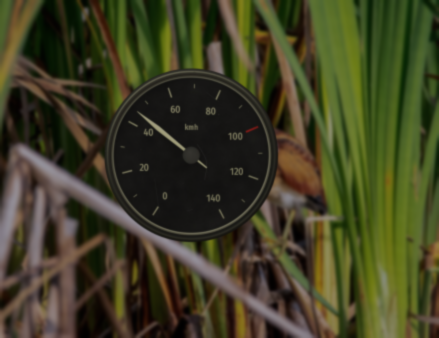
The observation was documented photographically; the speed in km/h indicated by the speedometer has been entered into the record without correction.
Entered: 45 km/h
